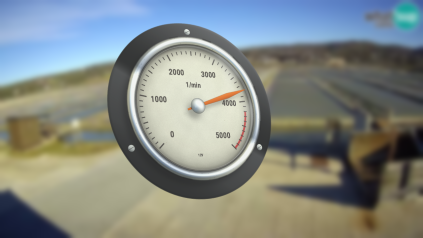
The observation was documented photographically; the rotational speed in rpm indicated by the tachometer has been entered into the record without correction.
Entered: 3800 rpm
